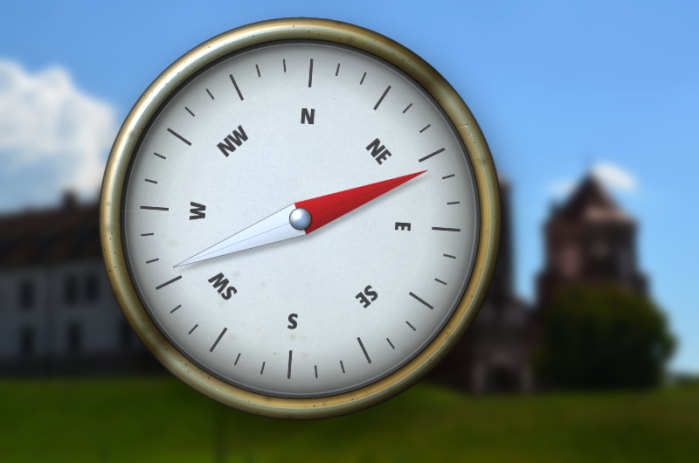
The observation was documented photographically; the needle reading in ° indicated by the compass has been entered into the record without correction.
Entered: 65 °
